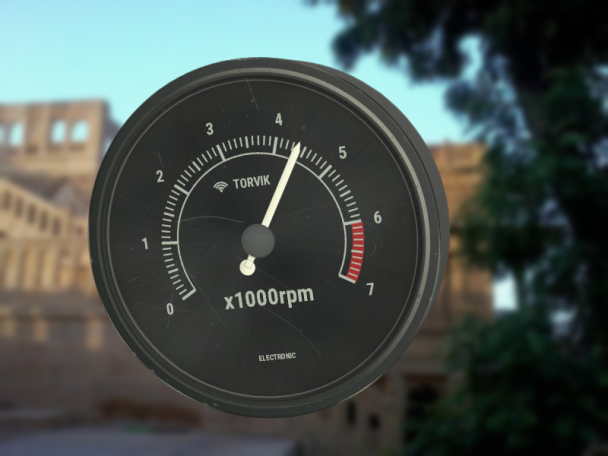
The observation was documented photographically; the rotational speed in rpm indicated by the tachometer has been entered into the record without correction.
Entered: 4400 rpm
